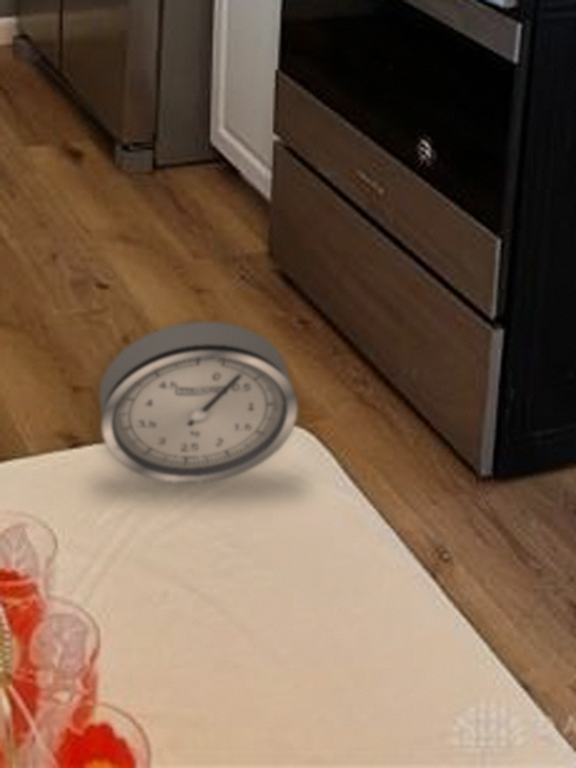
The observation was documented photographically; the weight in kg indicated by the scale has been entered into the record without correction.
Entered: 0.25 kg
